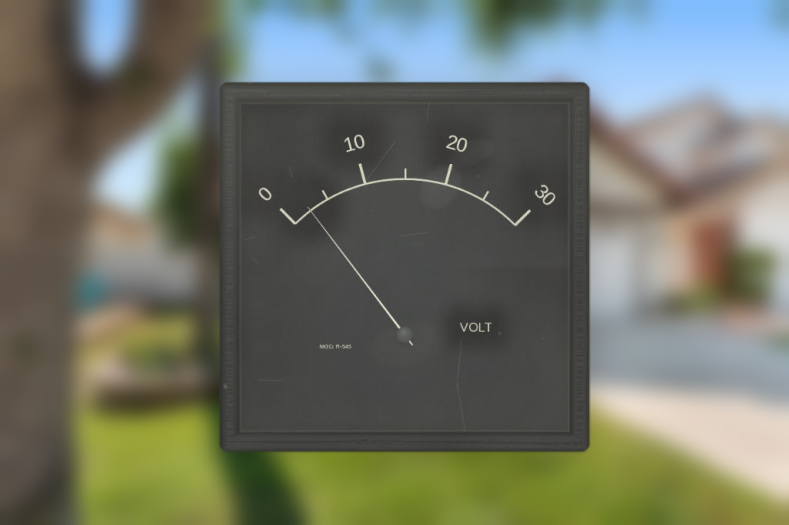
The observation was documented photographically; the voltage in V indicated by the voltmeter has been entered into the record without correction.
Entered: 2.5 V
